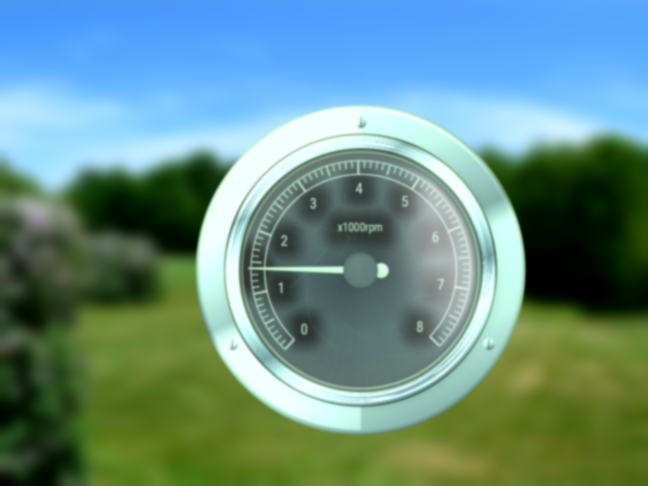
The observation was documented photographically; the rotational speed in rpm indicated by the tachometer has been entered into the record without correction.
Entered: 1400 rpm
